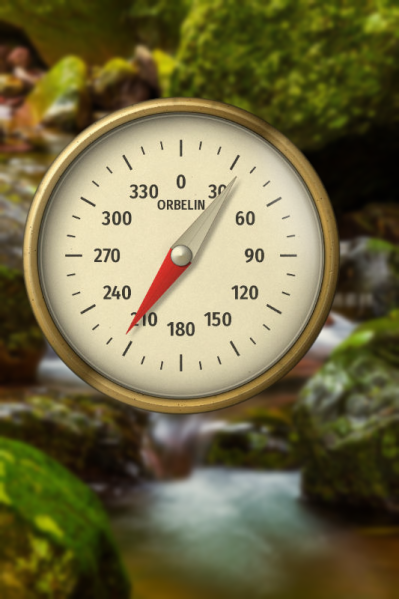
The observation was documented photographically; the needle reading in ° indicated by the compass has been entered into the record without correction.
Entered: 215 °
